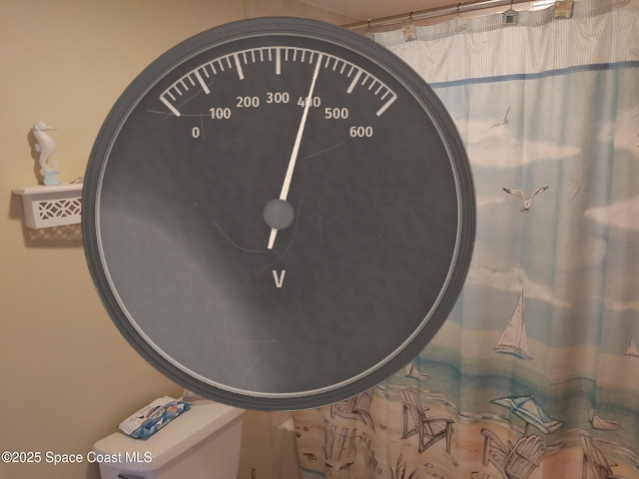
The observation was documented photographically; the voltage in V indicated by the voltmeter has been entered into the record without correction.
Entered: 400 V
